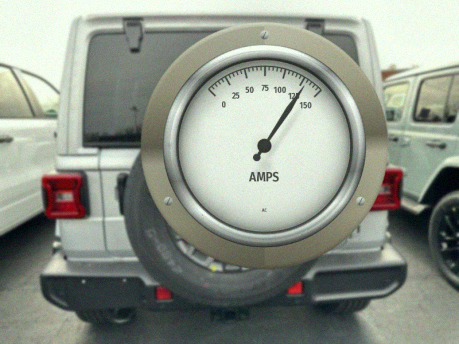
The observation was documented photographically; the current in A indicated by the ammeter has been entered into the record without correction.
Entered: 130 A
